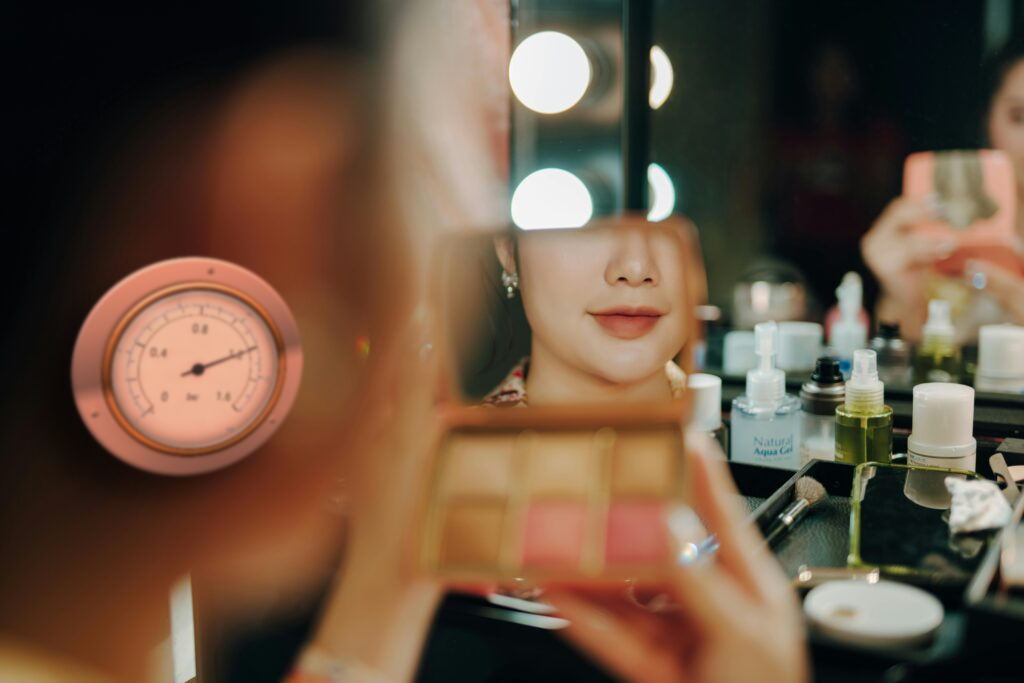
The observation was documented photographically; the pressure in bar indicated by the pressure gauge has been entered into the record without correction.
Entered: 1.2 bar
